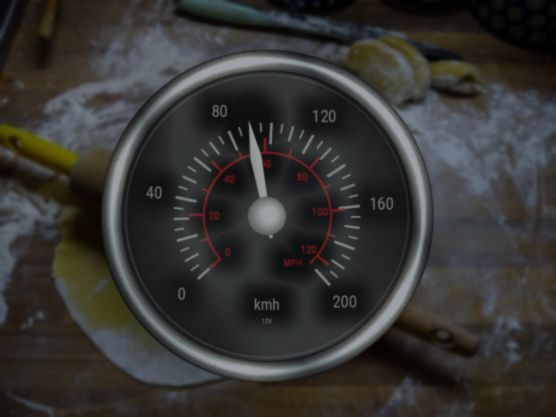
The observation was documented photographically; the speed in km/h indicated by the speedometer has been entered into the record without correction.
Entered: 90 km/h
